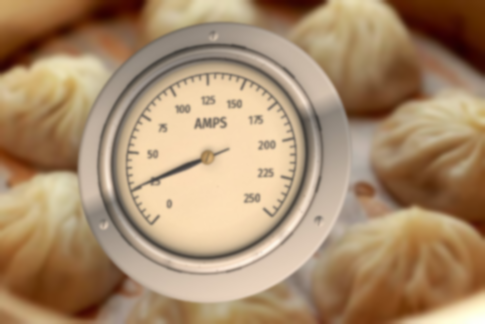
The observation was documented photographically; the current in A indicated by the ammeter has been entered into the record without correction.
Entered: 25 A
